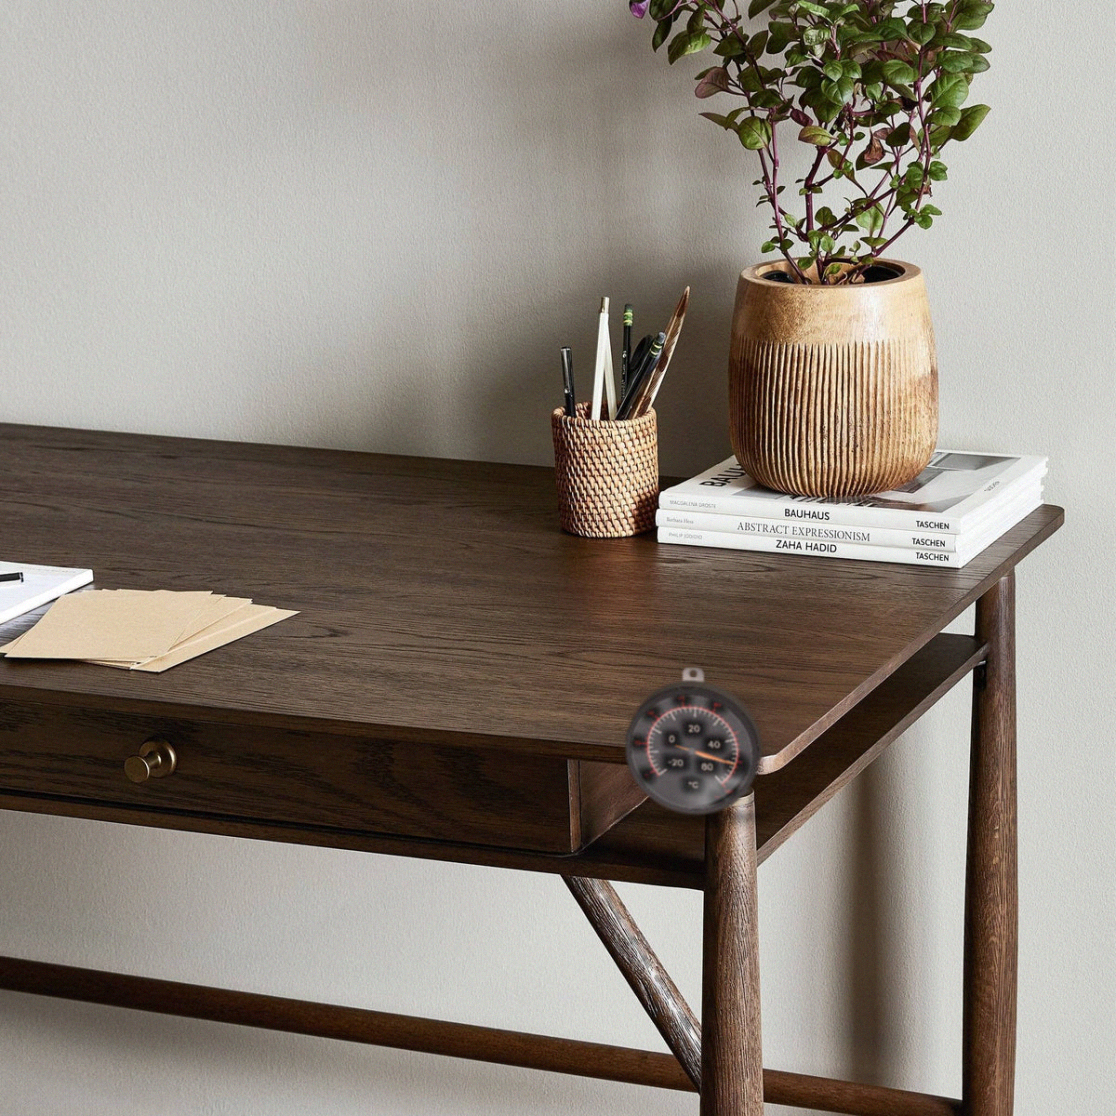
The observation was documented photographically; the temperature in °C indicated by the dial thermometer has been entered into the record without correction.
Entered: 50 °C
